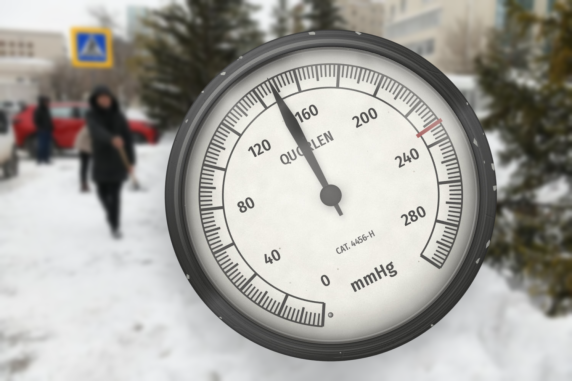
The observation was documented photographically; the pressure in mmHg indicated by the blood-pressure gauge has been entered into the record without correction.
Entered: 148 mmHg
